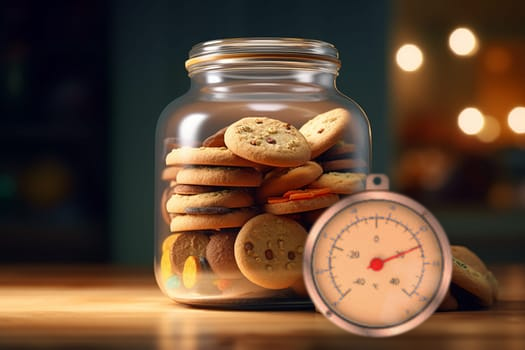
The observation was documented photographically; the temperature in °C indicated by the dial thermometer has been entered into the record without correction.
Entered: 20 °C
